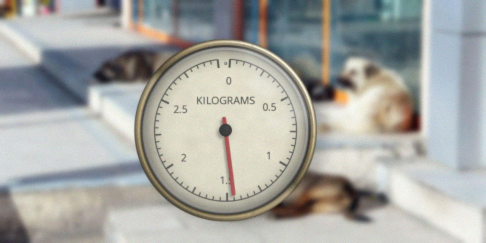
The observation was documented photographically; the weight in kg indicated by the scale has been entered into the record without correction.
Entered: 1.45 kg
